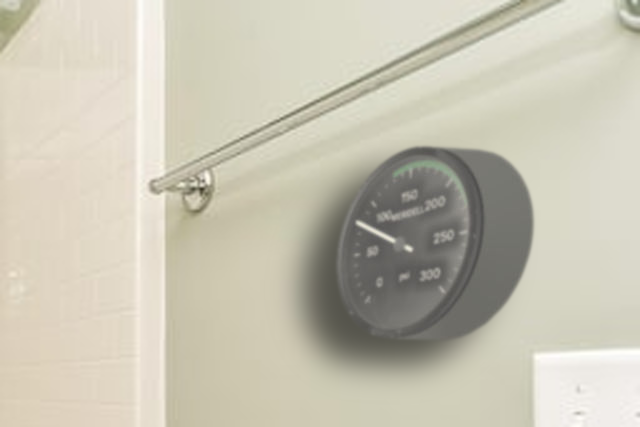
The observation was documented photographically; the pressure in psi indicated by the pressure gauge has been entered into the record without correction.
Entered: 80 psi
